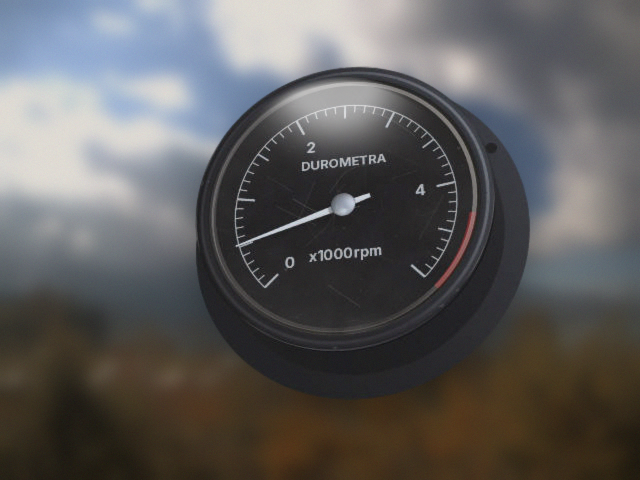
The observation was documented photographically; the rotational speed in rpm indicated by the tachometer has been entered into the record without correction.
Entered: 500 rpm
